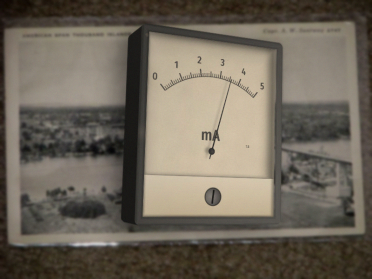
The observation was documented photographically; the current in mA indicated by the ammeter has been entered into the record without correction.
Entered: 3.5 mA
